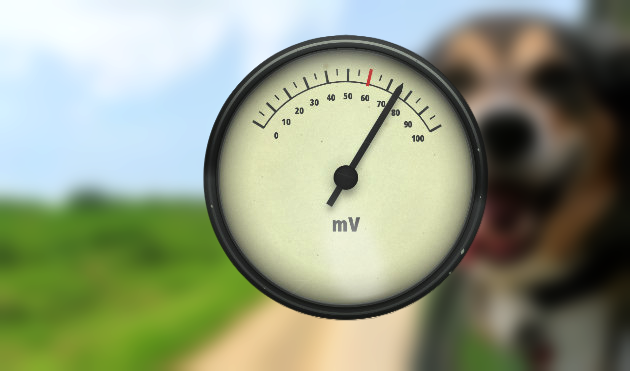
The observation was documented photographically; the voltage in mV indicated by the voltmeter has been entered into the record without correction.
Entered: 75 mV
